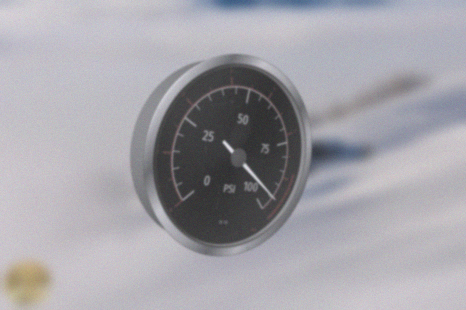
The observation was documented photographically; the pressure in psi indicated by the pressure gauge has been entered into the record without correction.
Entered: 95 psi
